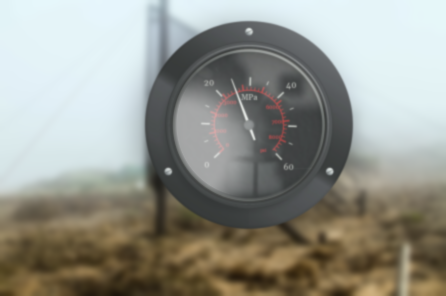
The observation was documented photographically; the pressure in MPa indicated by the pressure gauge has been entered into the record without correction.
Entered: 25 MPa
